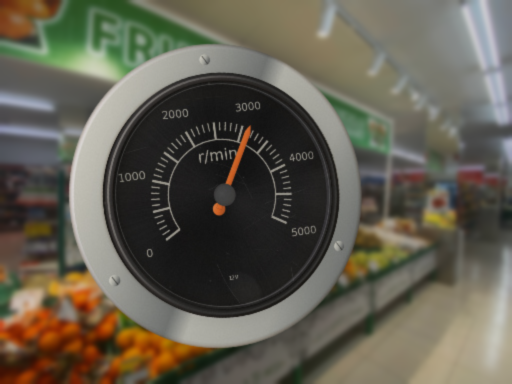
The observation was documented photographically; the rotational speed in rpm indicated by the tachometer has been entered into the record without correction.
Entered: 3100 rpm
